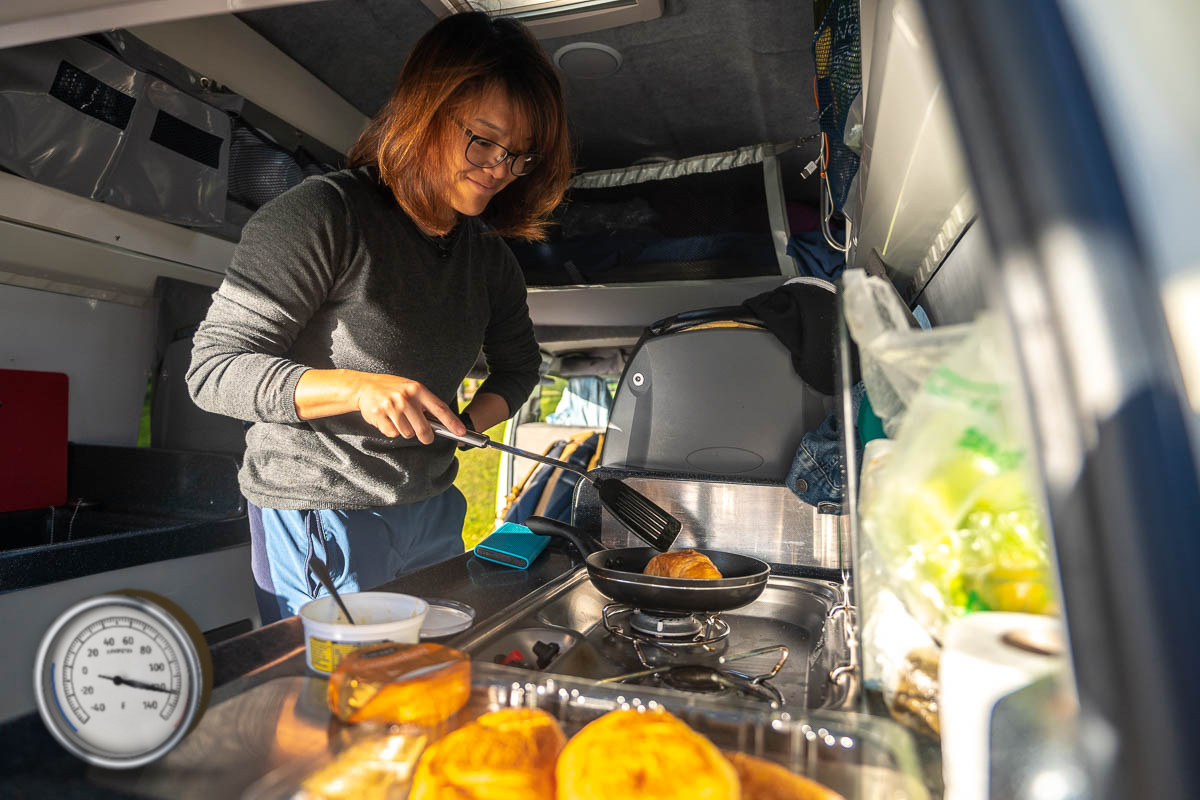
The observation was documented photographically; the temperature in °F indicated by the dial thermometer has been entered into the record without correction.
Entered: 120 °F
